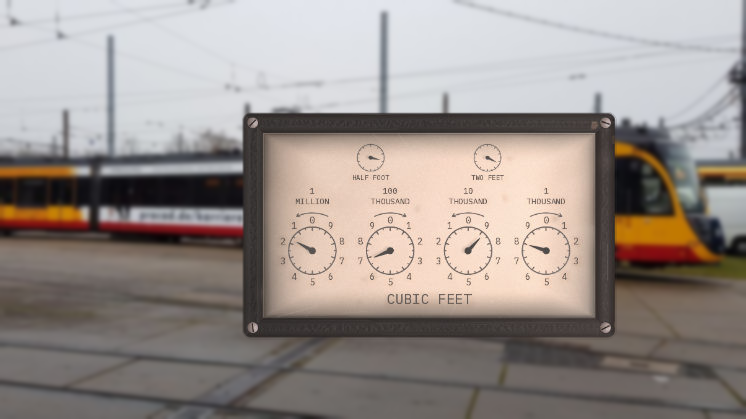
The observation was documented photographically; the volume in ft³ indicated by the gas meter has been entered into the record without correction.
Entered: 168800 ft³
